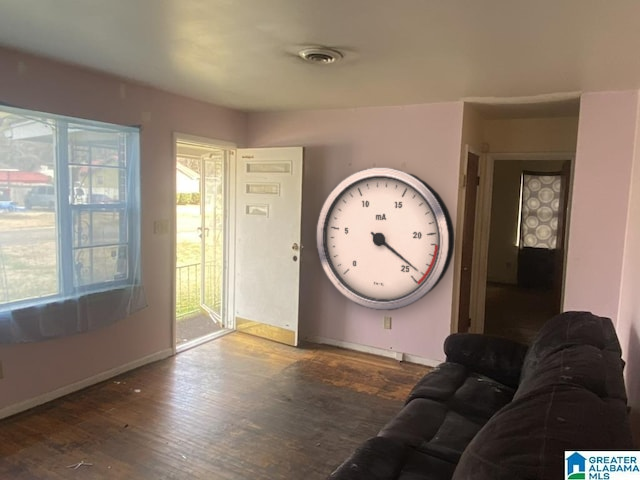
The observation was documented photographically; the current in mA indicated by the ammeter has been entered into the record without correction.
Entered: 24 mA
